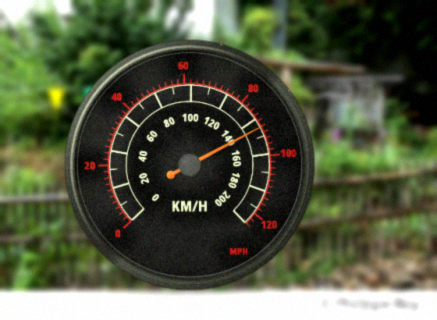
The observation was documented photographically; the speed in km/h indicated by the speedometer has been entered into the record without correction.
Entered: 145 km/h
